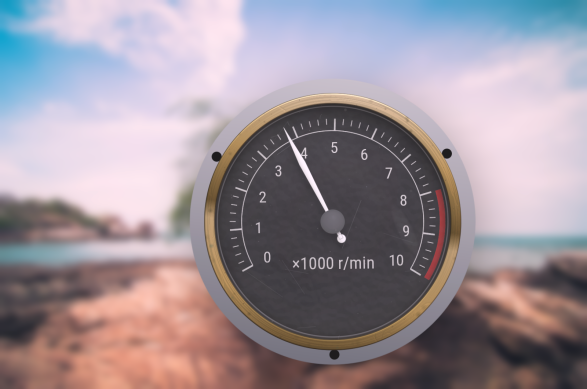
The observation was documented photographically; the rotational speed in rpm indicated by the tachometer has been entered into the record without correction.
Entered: 3800 rpm
